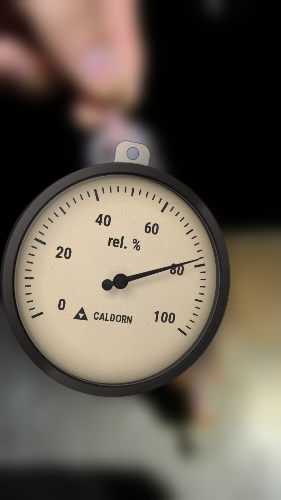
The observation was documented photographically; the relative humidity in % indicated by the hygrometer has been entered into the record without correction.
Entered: 78 %
